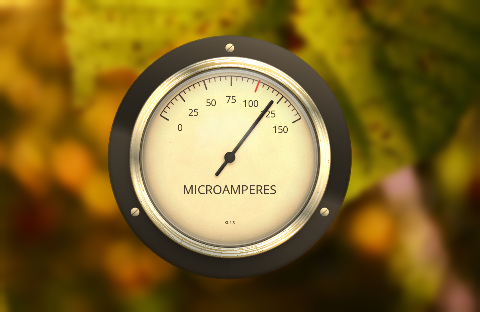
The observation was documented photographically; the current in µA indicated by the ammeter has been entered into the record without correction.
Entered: 120 µA
